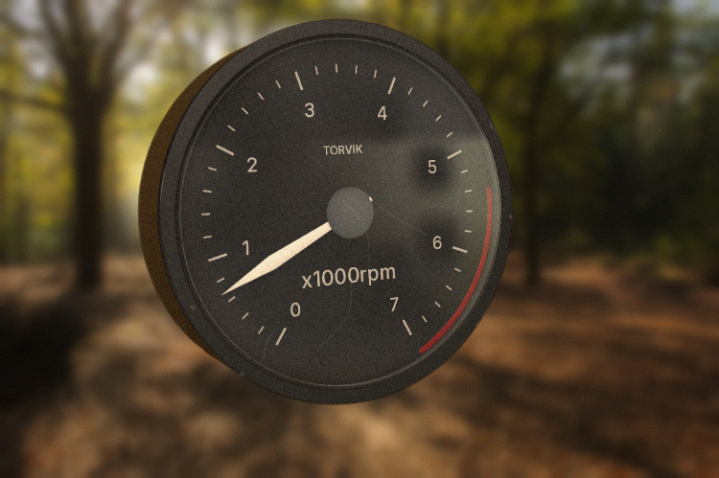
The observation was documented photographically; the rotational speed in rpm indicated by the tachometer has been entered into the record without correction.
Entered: 700 rpm
